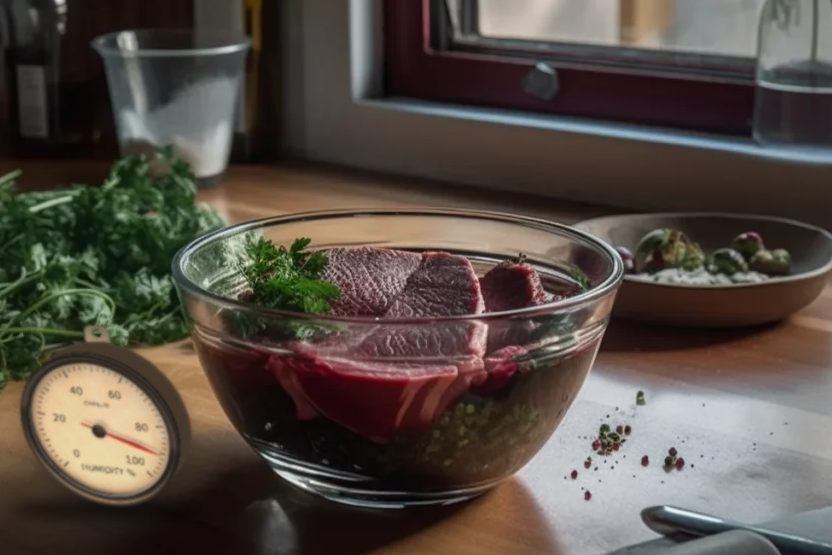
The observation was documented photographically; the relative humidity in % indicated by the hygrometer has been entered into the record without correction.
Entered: 90 %
